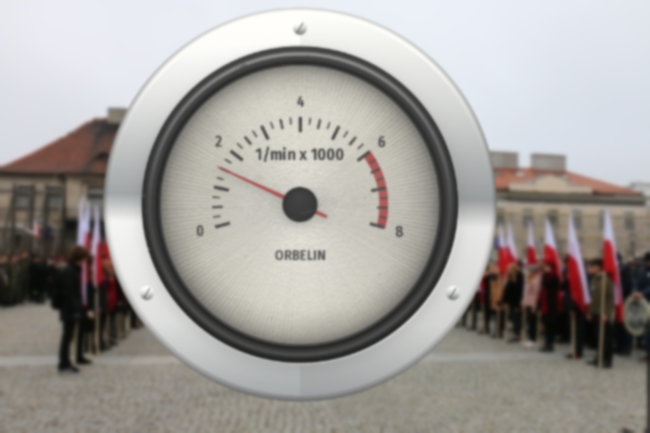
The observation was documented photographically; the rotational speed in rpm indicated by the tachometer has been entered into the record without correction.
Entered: 1500 rpm
